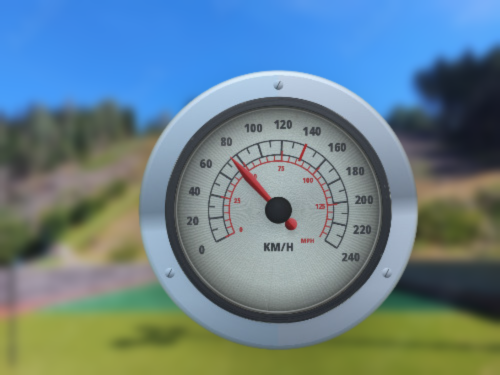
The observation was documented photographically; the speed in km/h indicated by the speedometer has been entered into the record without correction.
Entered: 75 km/h
